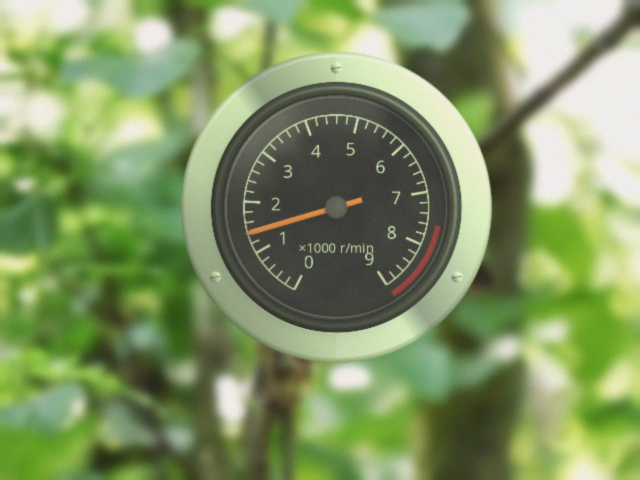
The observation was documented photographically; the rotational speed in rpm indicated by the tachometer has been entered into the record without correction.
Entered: 1400 rpm
